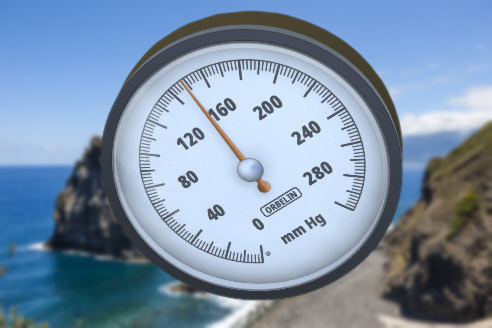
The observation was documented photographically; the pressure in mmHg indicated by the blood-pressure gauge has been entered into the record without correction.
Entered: 150 mmHg
